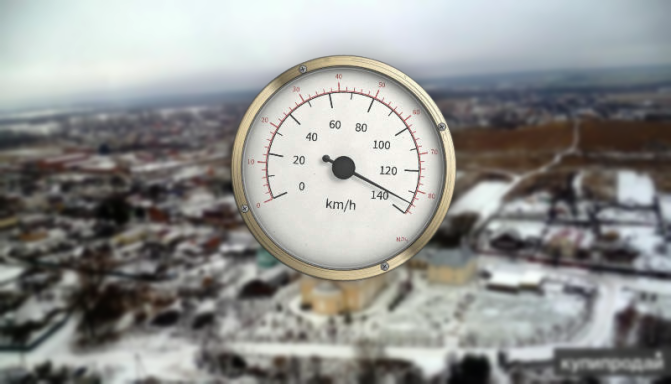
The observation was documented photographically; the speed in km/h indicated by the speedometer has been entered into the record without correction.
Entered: 135 km/h
